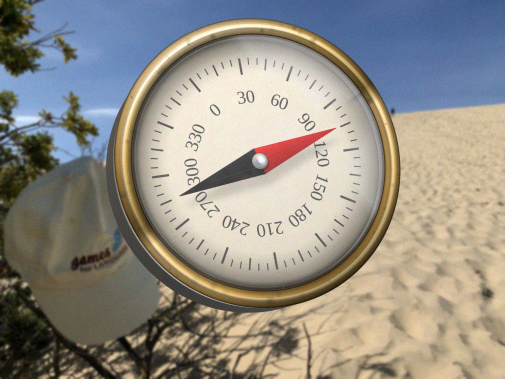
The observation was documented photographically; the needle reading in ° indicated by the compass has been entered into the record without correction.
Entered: 105 °
